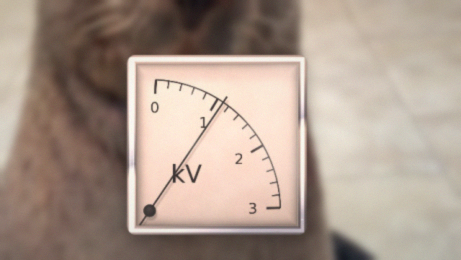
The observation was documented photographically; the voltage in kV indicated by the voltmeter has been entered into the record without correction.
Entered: 1.1 kV
